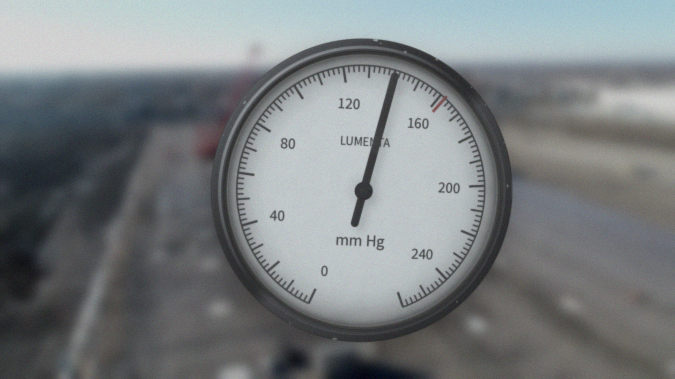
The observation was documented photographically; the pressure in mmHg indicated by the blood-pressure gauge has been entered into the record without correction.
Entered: 140 mmHg
